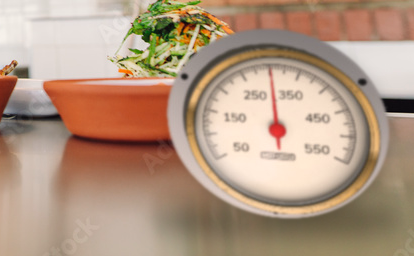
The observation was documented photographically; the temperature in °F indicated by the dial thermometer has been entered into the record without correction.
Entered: 300 °F
